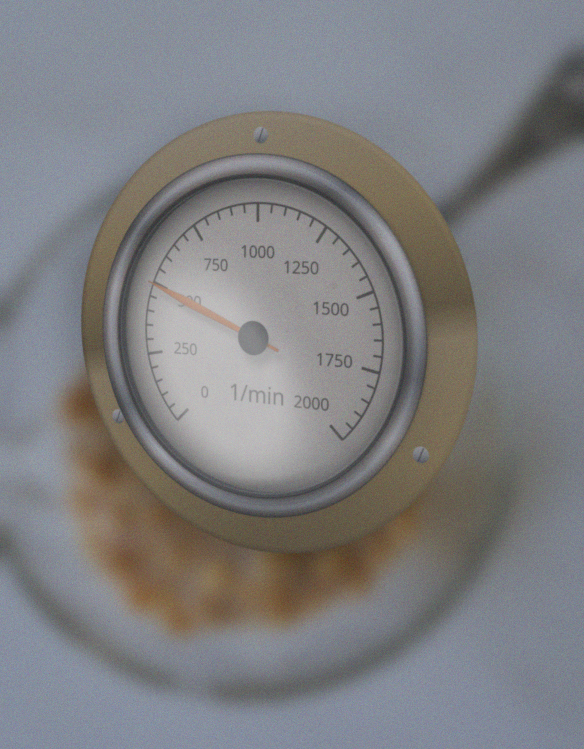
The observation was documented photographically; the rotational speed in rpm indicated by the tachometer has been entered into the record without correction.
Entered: 500 rpm
